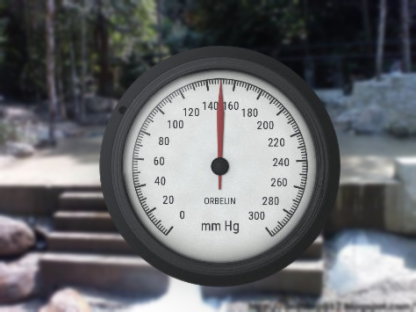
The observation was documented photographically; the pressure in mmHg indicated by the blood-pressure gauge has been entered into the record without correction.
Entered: 150 mmHg
